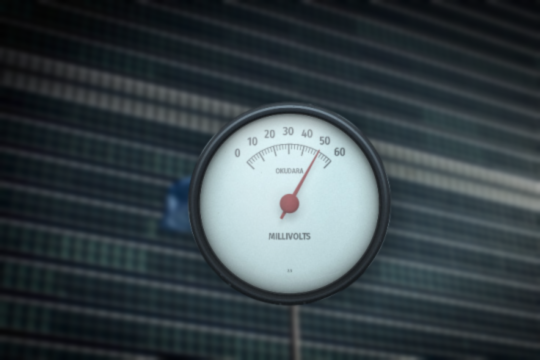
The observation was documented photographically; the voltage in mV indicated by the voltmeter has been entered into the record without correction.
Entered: 50 mV
